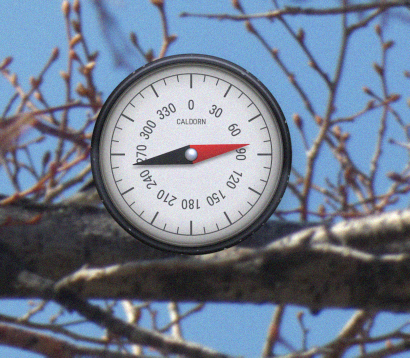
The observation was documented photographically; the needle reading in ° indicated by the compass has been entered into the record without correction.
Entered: 80 °
